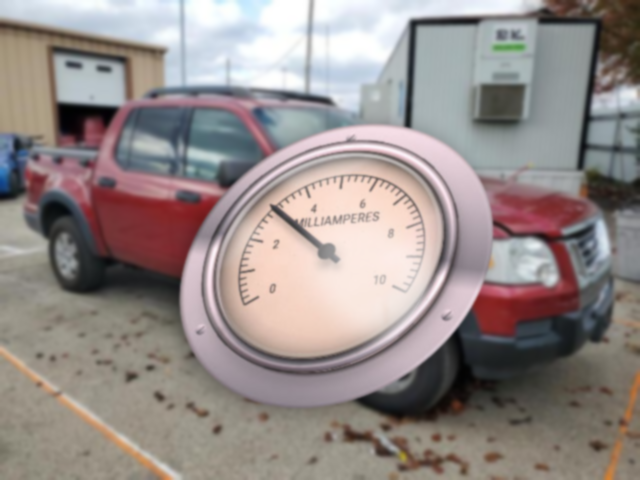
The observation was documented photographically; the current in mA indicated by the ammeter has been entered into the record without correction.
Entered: 3 mA
